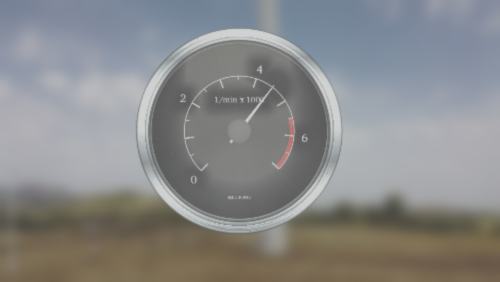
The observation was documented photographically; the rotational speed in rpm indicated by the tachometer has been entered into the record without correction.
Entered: 4500 rpm
